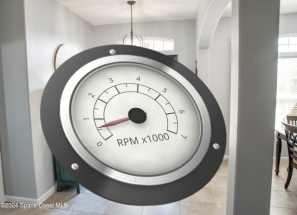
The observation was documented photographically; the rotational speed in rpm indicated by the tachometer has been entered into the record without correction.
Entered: 500 rpm
